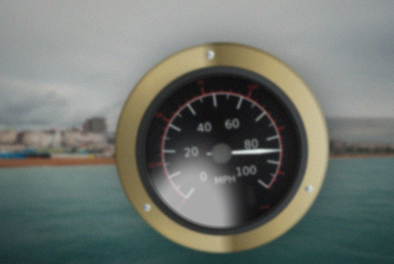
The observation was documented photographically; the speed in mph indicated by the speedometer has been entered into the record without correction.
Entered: 85 mph
